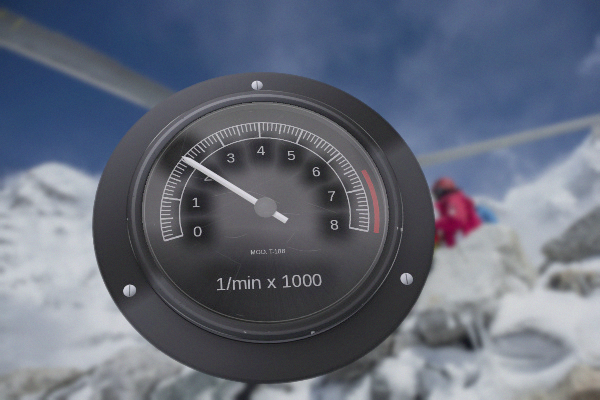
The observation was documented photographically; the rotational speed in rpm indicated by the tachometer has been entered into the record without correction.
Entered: 2000 rpm
